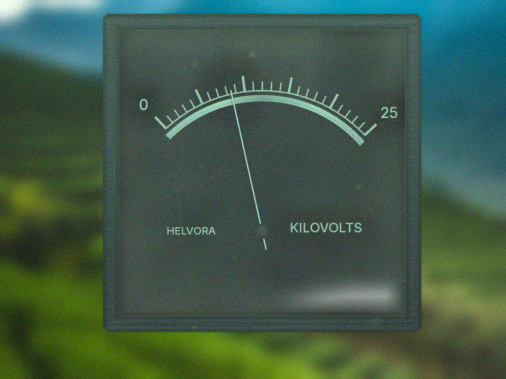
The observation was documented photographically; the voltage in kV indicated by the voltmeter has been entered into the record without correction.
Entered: 8.5 kV
